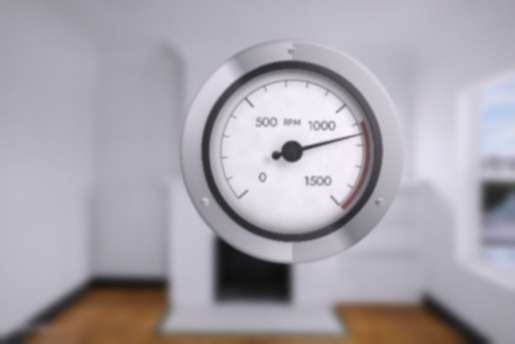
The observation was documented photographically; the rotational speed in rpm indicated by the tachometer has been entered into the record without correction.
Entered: 1150 rpm
